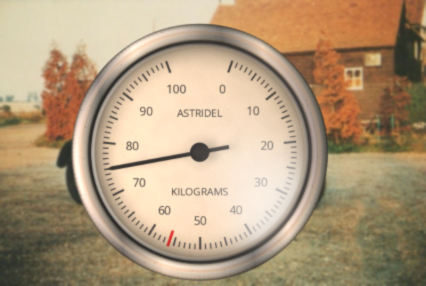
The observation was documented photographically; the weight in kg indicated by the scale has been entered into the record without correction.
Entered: 75 kg
